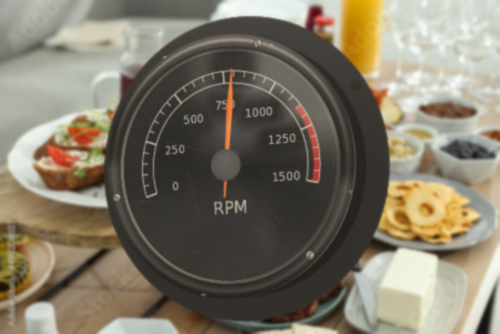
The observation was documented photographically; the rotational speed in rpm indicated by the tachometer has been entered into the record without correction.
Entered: 800 rpm
